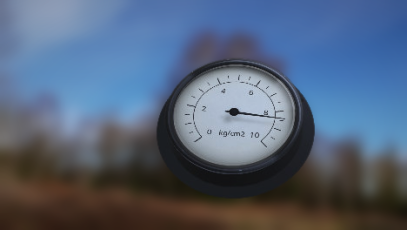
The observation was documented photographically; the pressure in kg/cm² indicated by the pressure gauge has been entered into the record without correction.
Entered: 8.5 kg/cm²
